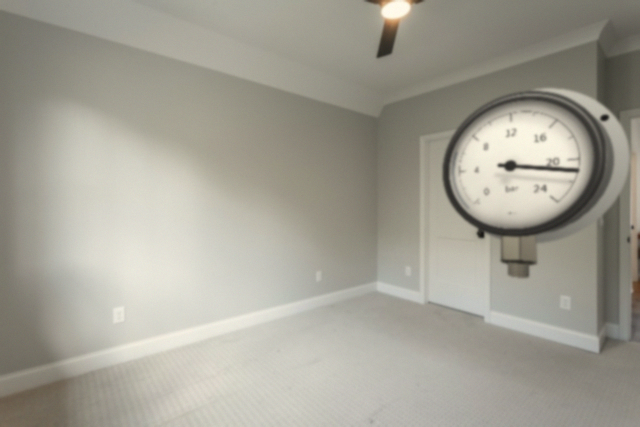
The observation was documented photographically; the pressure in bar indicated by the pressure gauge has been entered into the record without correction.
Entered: 21 bar
